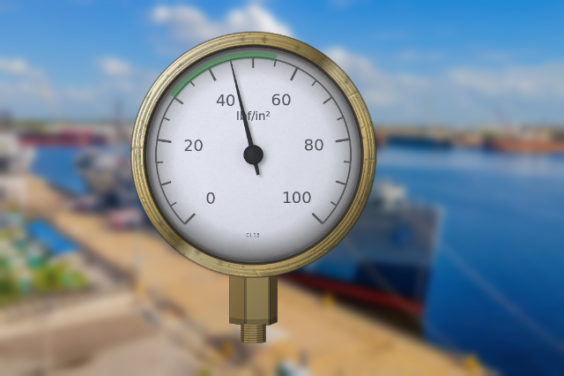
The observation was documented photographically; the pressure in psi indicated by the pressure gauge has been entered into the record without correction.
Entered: 45 psi
